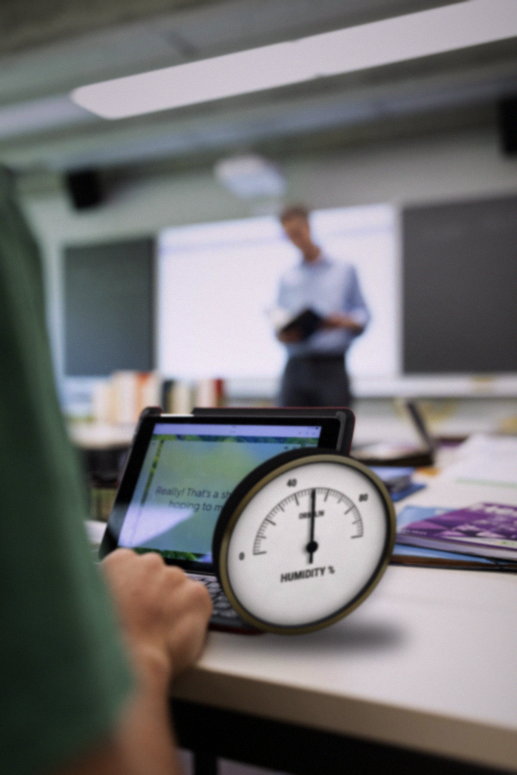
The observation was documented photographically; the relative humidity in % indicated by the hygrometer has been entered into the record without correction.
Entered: 50 %
